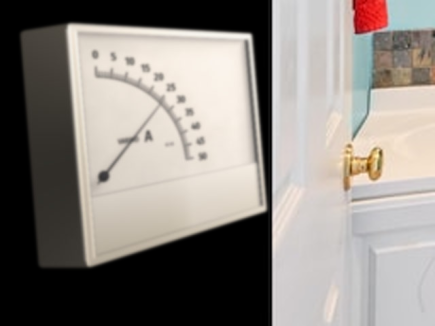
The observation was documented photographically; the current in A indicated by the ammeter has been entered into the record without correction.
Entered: 25 A
